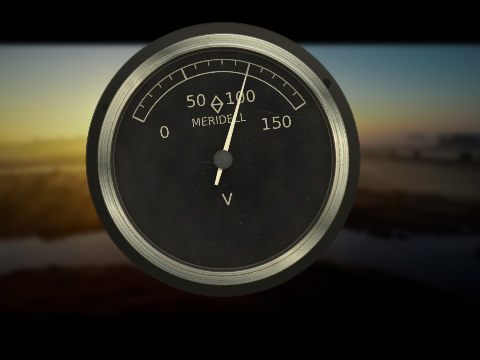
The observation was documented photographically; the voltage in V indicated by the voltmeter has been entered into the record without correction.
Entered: 100 V
